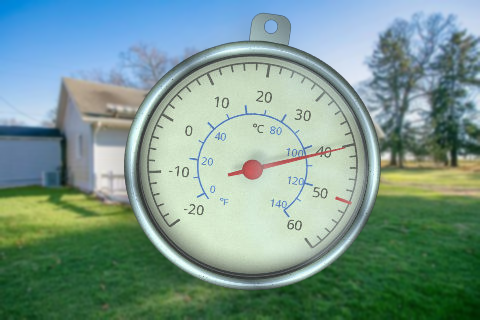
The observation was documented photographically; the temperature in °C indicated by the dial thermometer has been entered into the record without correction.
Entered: 40 °C
